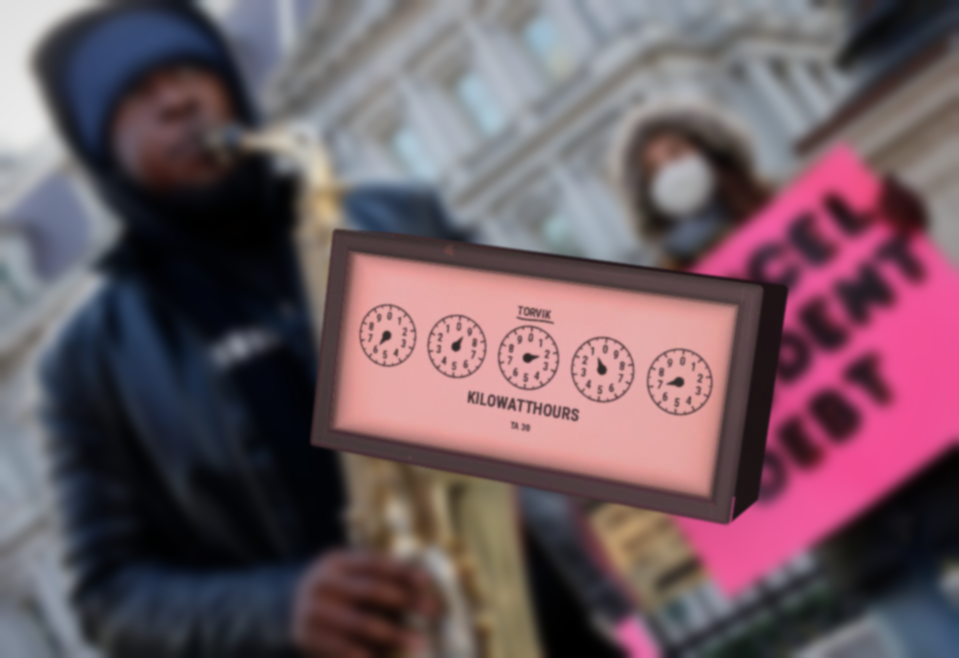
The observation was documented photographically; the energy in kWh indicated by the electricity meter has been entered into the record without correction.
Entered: 59207 kWh
